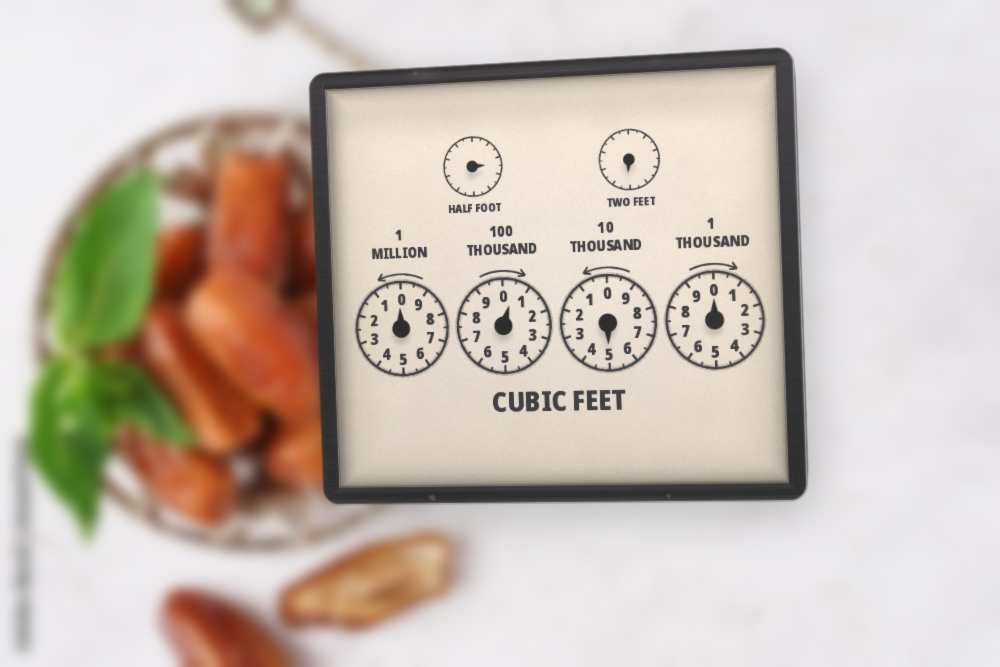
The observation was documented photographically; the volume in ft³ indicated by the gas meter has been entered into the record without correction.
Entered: 5000 ft³
